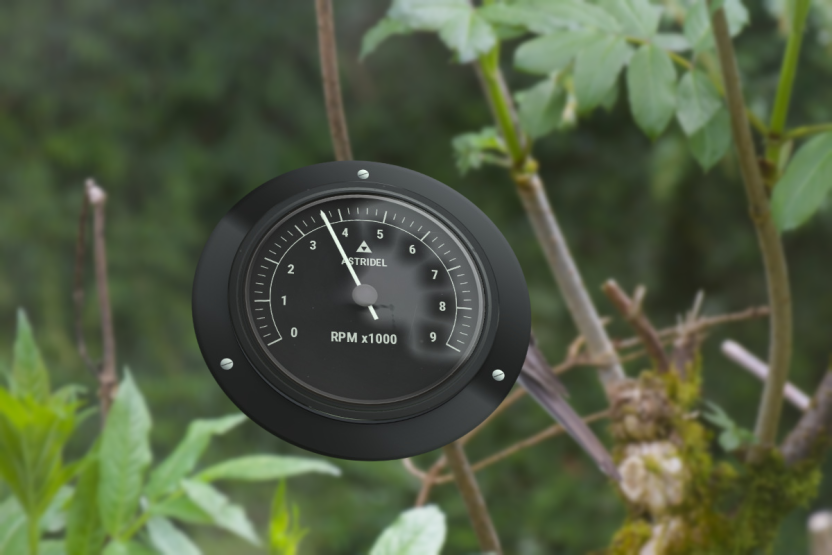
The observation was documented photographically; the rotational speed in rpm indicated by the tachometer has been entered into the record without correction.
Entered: 3600 rpm
